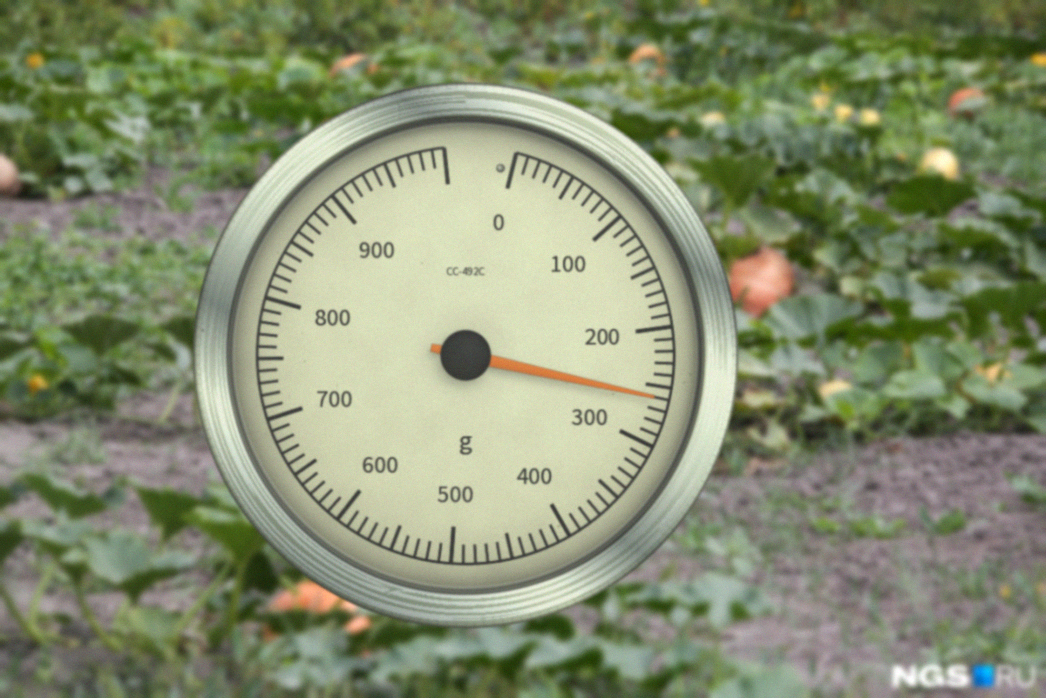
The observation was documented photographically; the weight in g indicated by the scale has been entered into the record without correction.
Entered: 260 g
